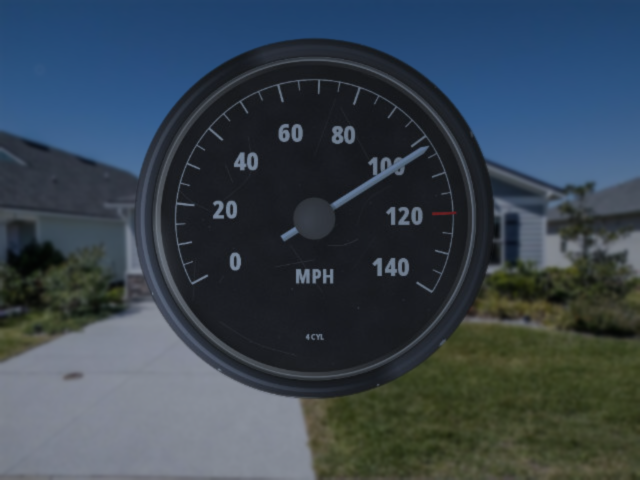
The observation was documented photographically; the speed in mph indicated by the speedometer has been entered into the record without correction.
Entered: 102.5 mph
